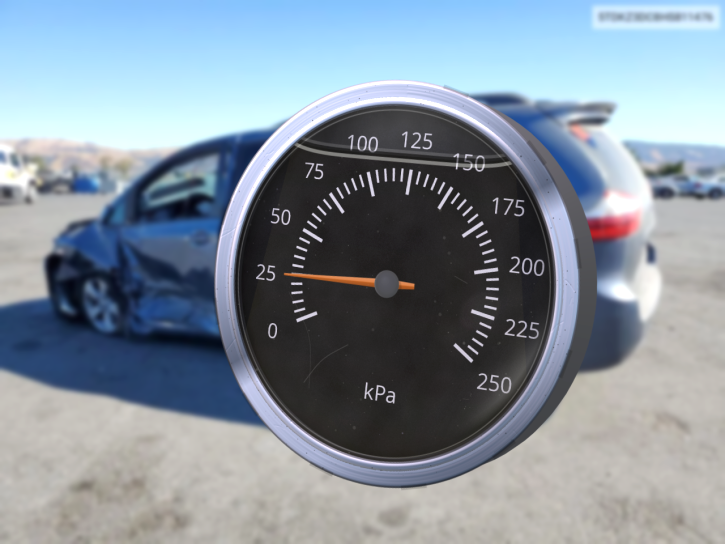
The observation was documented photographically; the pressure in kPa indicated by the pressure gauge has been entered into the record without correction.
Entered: 25 kPa
